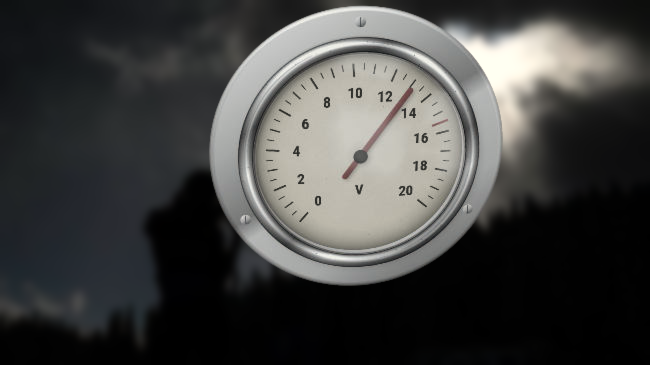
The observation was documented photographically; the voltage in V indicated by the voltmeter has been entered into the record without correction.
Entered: 13 V
